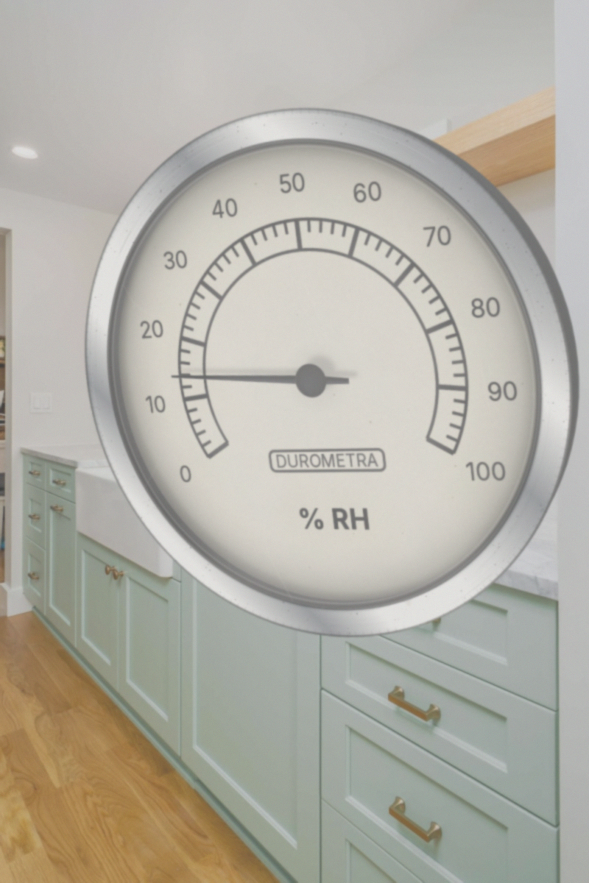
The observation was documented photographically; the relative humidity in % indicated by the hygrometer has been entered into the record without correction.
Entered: 14 %
